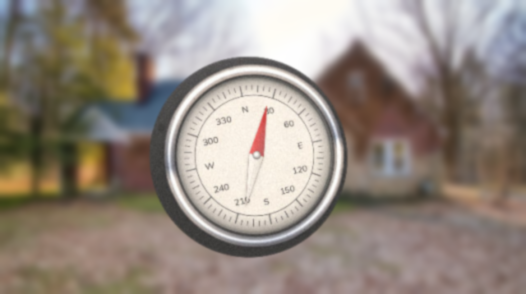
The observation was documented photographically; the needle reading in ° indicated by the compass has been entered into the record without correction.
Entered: 25 °
